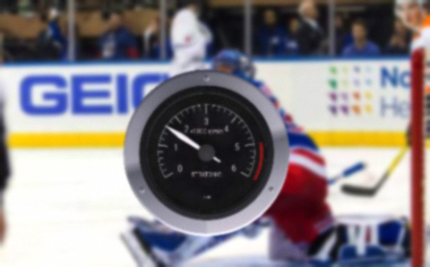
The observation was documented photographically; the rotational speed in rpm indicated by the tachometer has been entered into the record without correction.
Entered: 1600 rpm
